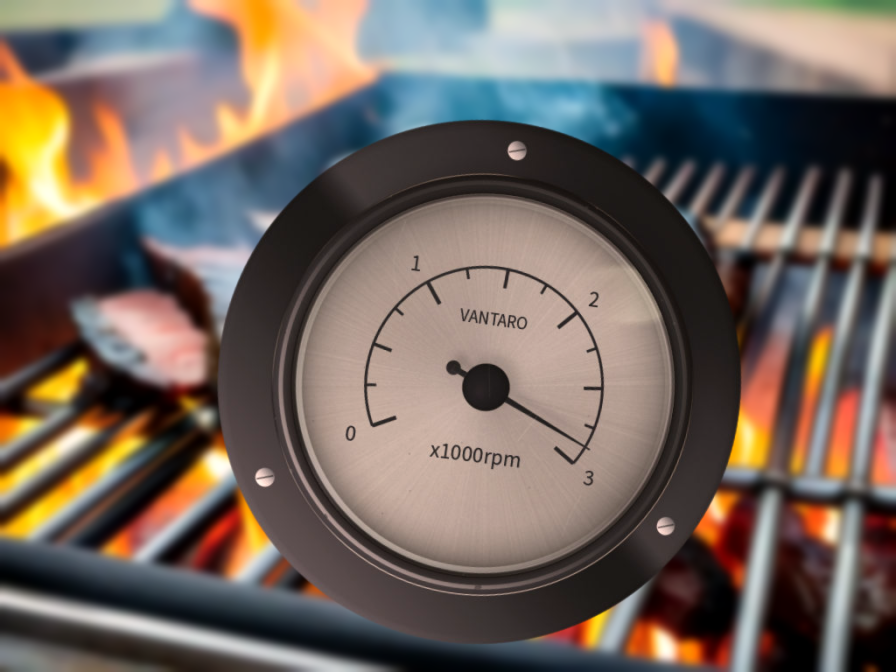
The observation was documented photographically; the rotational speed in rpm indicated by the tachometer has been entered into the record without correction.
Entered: 2875 rpm
